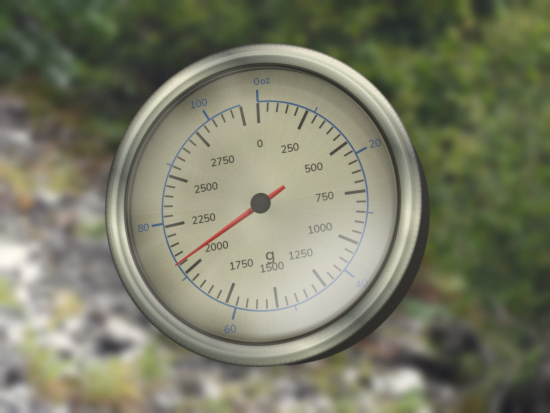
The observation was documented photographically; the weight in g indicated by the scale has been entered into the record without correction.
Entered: 2050 g
